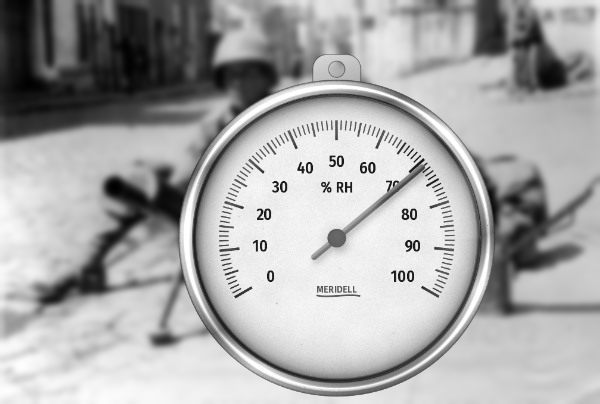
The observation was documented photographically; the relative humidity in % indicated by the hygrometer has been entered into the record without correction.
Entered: 71 %
